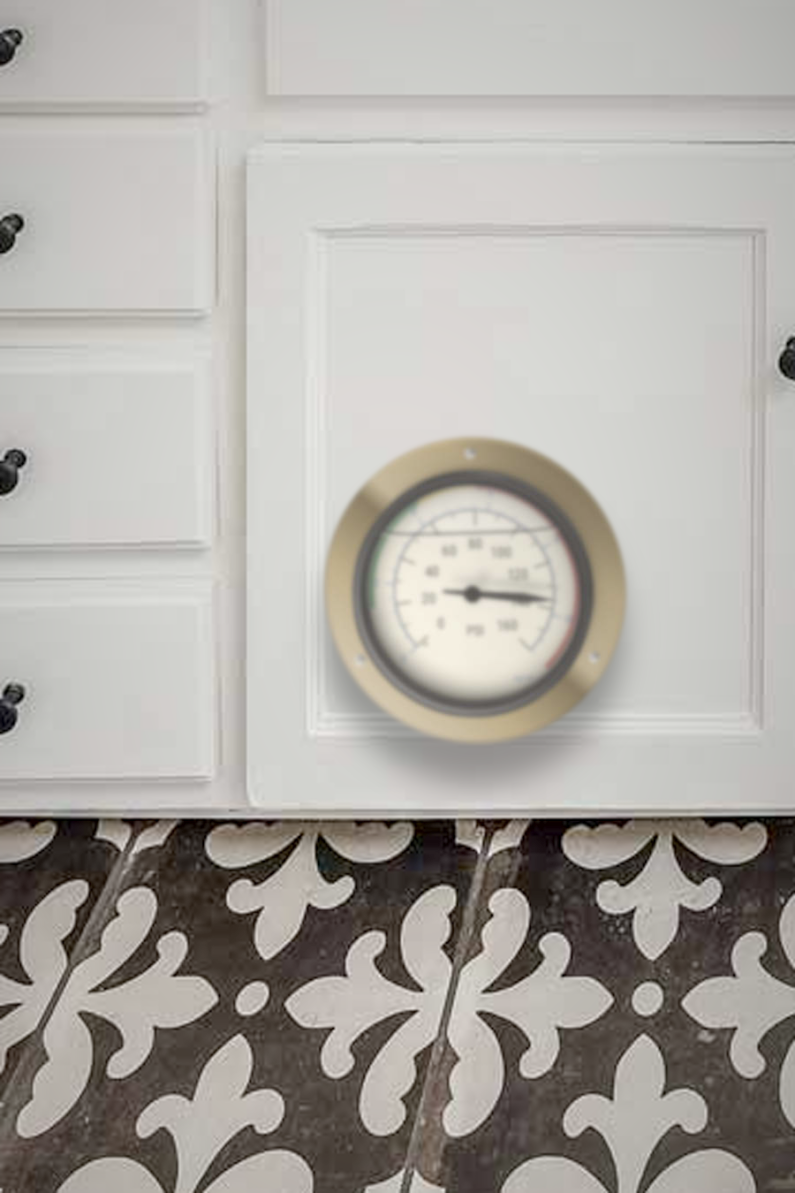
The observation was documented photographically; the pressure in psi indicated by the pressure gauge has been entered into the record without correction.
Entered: 135 psi
